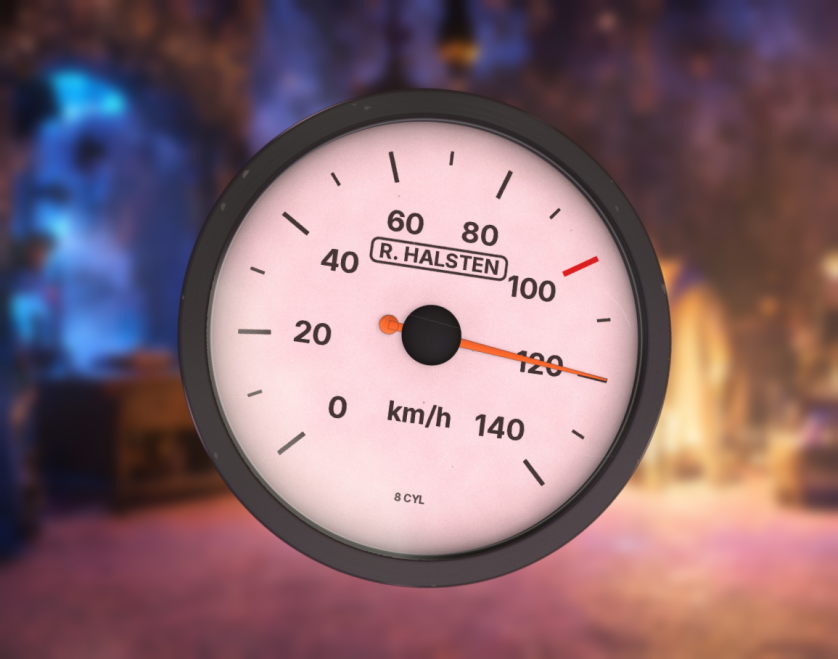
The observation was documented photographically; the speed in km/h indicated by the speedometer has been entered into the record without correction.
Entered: 120 km/h
